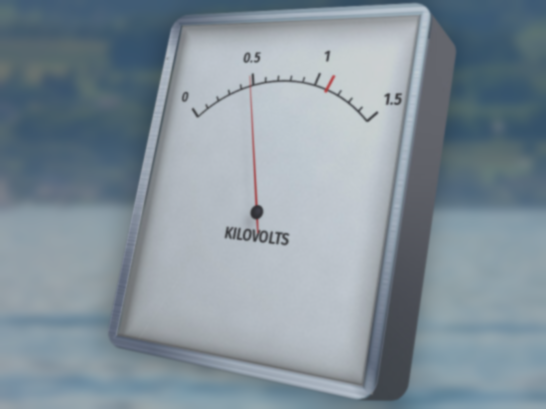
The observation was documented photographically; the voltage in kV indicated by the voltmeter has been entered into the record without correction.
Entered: 0.5 kV
